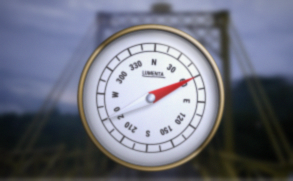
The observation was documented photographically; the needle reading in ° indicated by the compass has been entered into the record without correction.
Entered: 60 °
